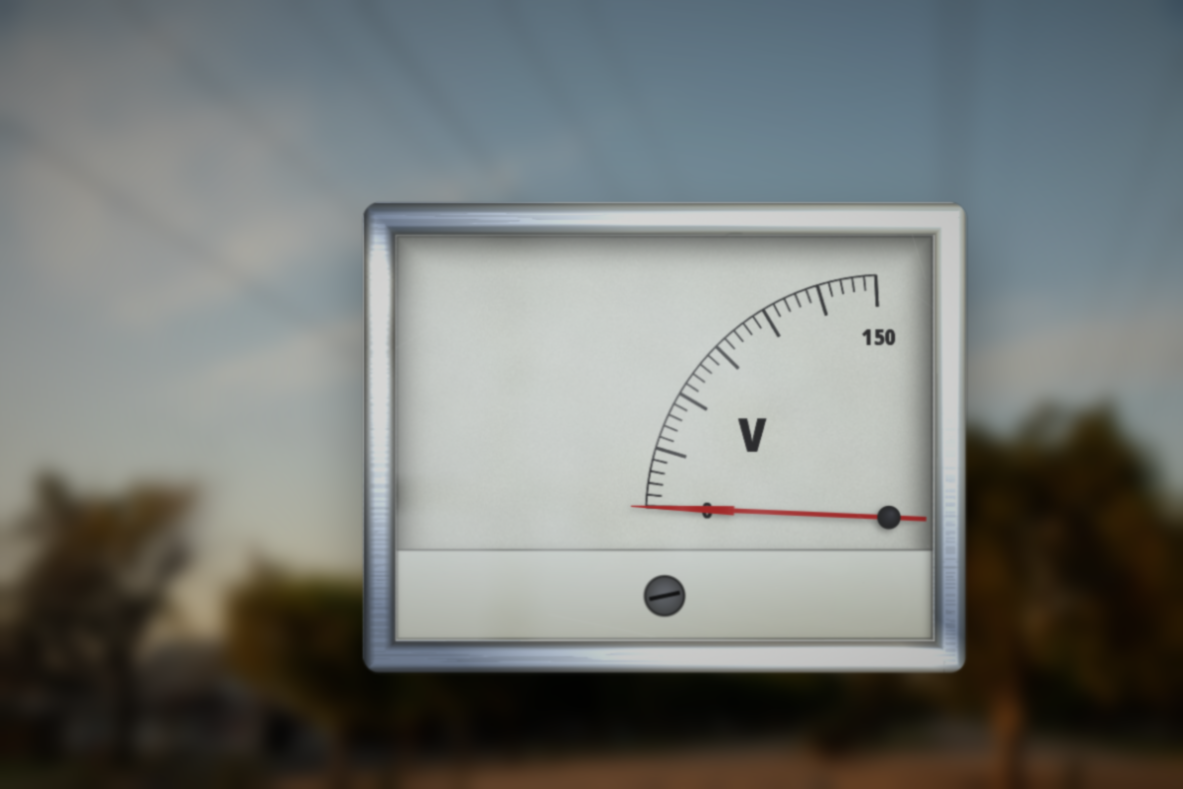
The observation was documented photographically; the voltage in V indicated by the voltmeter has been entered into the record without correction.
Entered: 0 V
